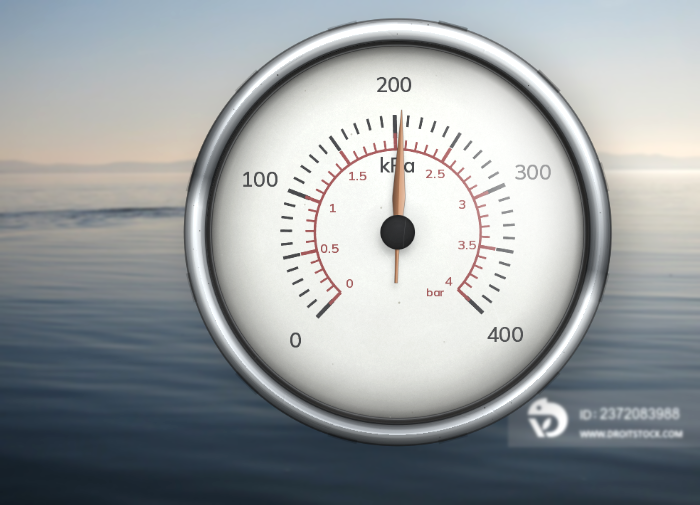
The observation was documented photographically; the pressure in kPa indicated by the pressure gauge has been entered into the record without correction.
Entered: 205 kPa
